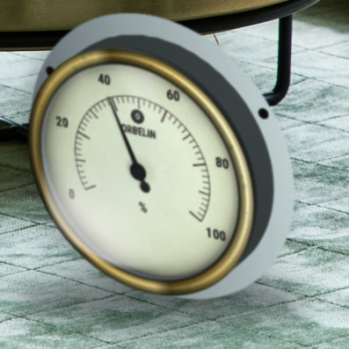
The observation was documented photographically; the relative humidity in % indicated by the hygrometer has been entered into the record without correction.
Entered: 40 %
